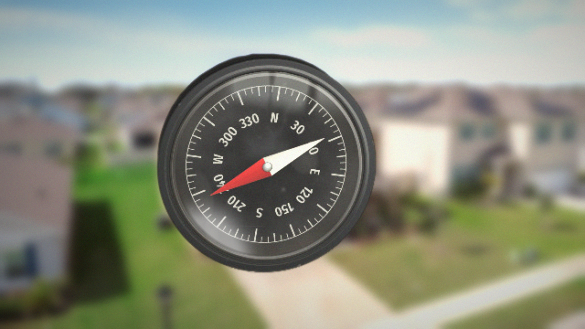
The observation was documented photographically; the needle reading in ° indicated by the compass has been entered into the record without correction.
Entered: 235 °
